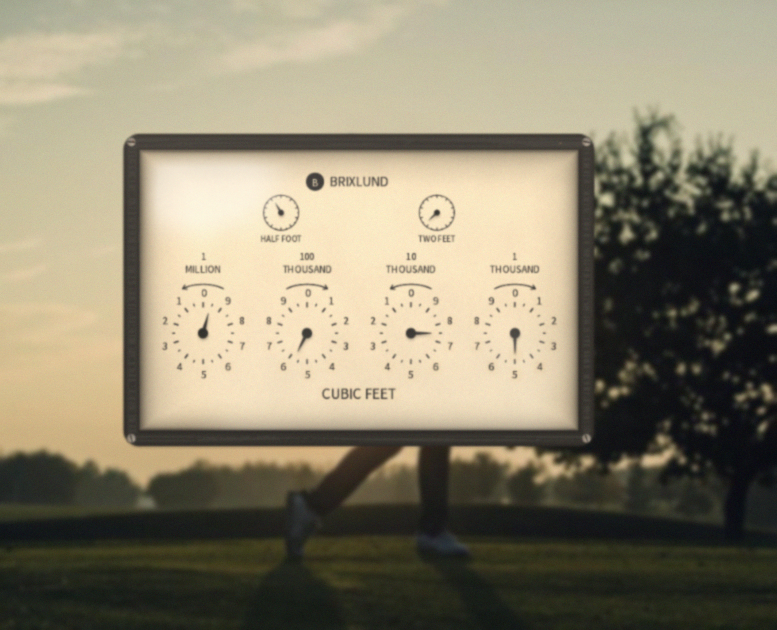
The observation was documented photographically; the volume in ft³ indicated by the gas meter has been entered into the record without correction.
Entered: 957500 ft³
